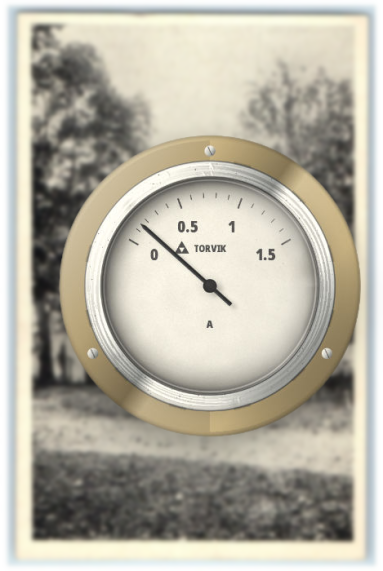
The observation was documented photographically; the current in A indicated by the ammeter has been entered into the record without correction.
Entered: 0.15 A
